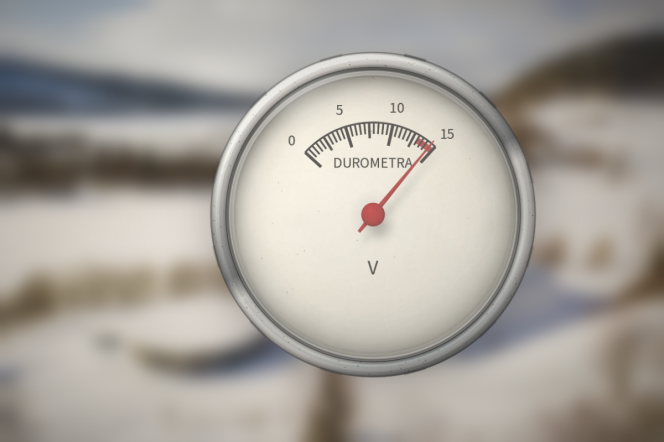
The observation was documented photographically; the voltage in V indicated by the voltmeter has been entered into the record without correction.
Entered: 14.5 V
